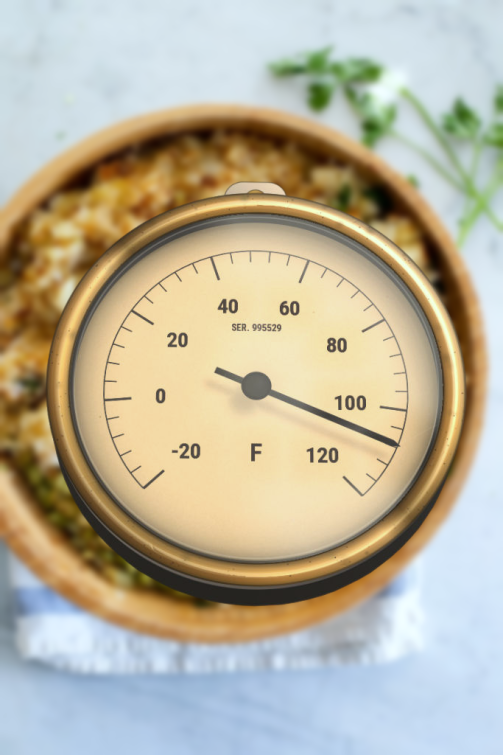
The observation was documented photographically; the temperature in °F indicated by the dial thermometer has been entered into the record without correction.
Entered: 108 °F
